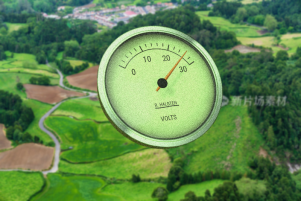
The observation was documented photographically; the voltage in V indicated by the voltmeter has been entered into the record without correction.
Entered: 26 V
